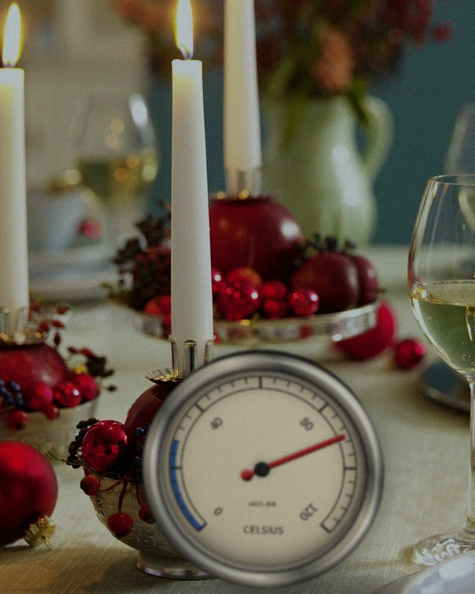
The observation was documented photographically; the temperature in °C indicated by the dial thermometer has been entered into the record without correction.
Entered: 90 °C
